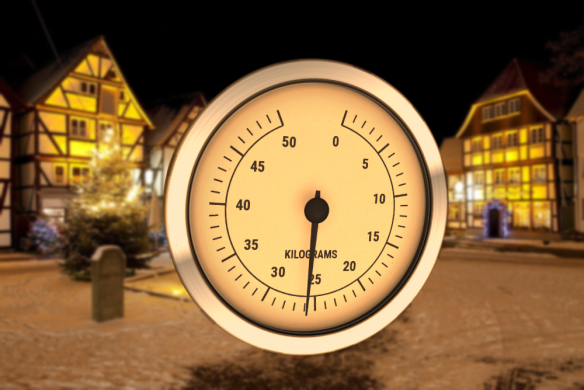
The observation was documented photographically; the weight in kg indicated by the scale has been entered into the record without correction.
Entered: 26 kg
